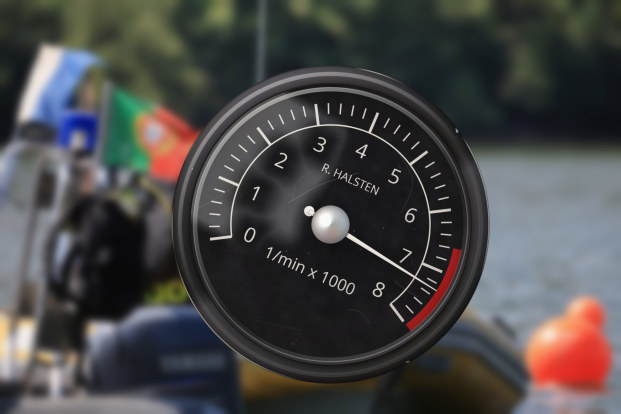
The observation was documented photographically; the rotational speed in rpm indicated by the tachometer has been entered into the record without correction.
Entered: 7300 rpm
